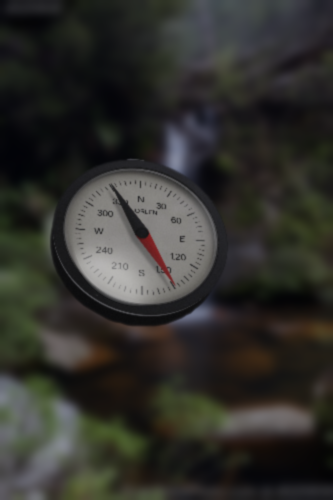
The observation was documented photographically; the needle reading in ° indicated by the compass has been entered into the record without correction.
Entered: 150 °
